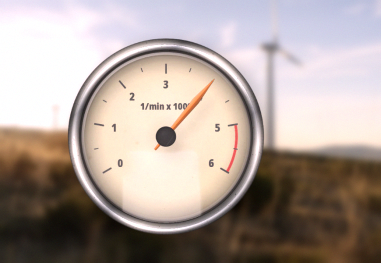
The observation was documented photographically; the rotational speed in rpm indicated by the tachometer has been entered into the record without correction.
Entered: 4000 rpm
